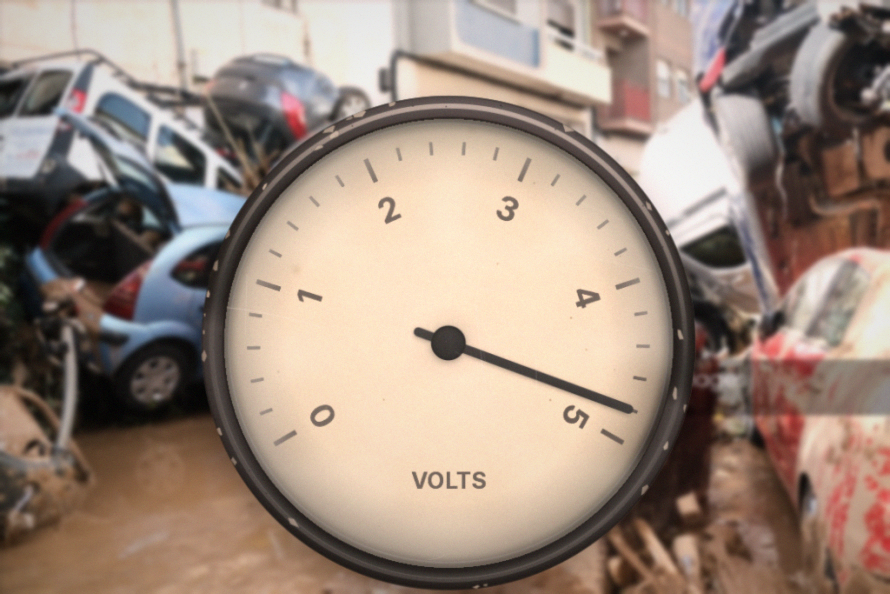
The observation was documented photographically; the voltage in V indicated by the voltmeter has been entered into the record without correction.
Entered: 4.8 V
